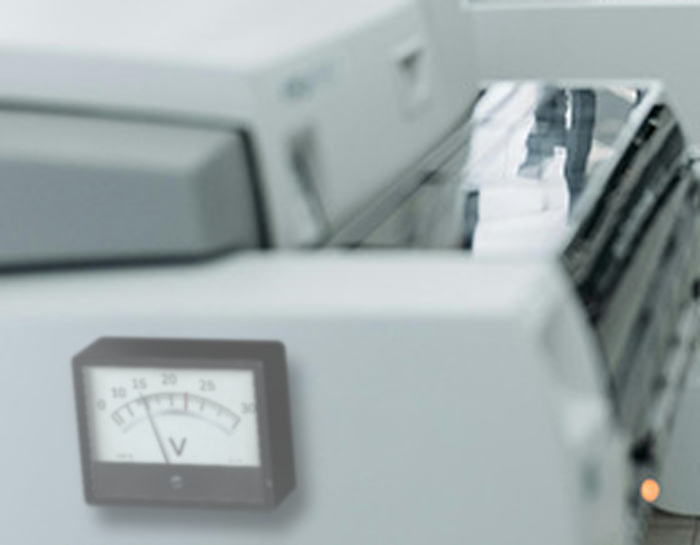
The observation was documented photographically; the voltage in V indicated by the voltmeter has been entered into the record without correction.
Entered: 15 V
